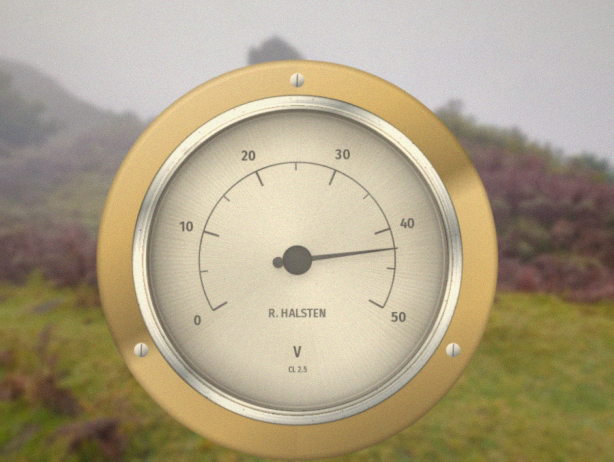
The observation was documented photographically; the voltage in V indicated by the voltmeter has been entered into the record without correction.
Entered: 42.5 V
